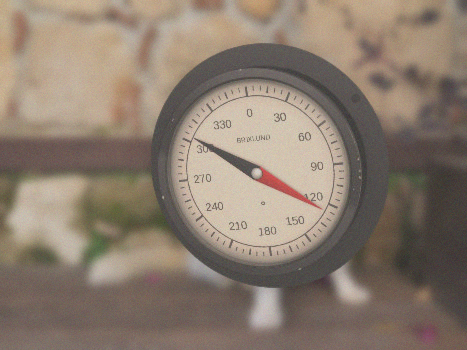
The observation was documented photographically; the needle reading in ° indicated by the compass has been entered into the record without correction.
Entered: 125 °
